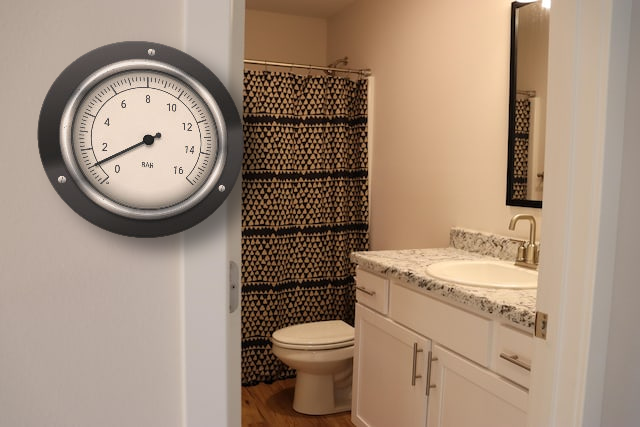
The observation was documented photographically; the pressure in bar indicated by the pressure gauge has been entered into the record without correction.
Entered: 1 bar
